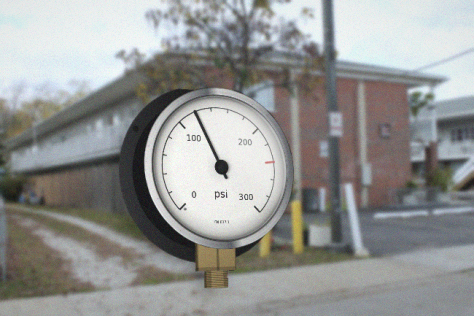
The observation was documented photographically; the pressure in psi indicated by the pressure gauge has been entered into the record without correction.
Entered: 120 psi
